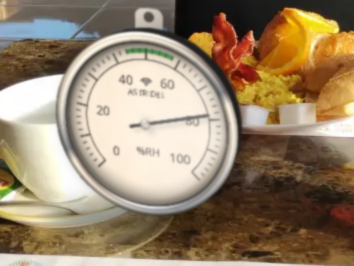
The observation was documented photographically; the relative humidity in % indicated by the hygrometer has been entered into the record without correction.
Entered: 78 %
